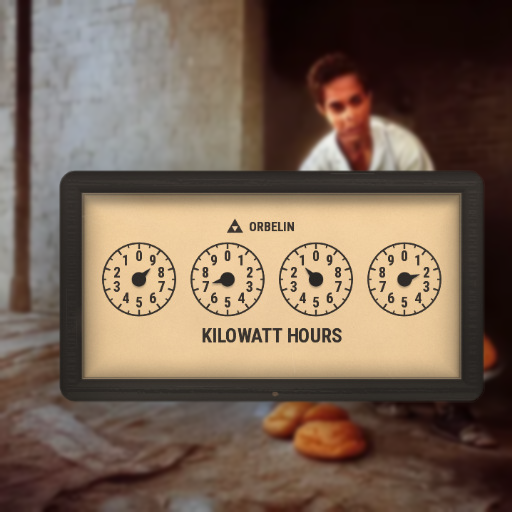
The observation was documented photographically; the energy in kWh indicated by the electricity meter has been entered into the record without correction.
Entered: 8712 kWh
